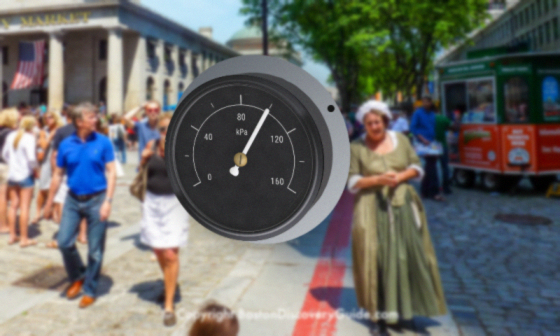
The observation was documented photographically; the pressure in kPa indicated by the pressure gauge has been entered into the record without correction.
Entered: 100 kPa
